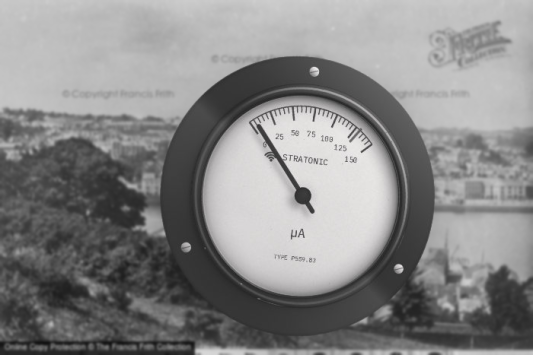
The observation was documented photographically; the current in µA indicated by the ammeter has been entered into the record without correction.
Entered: 5 µA
